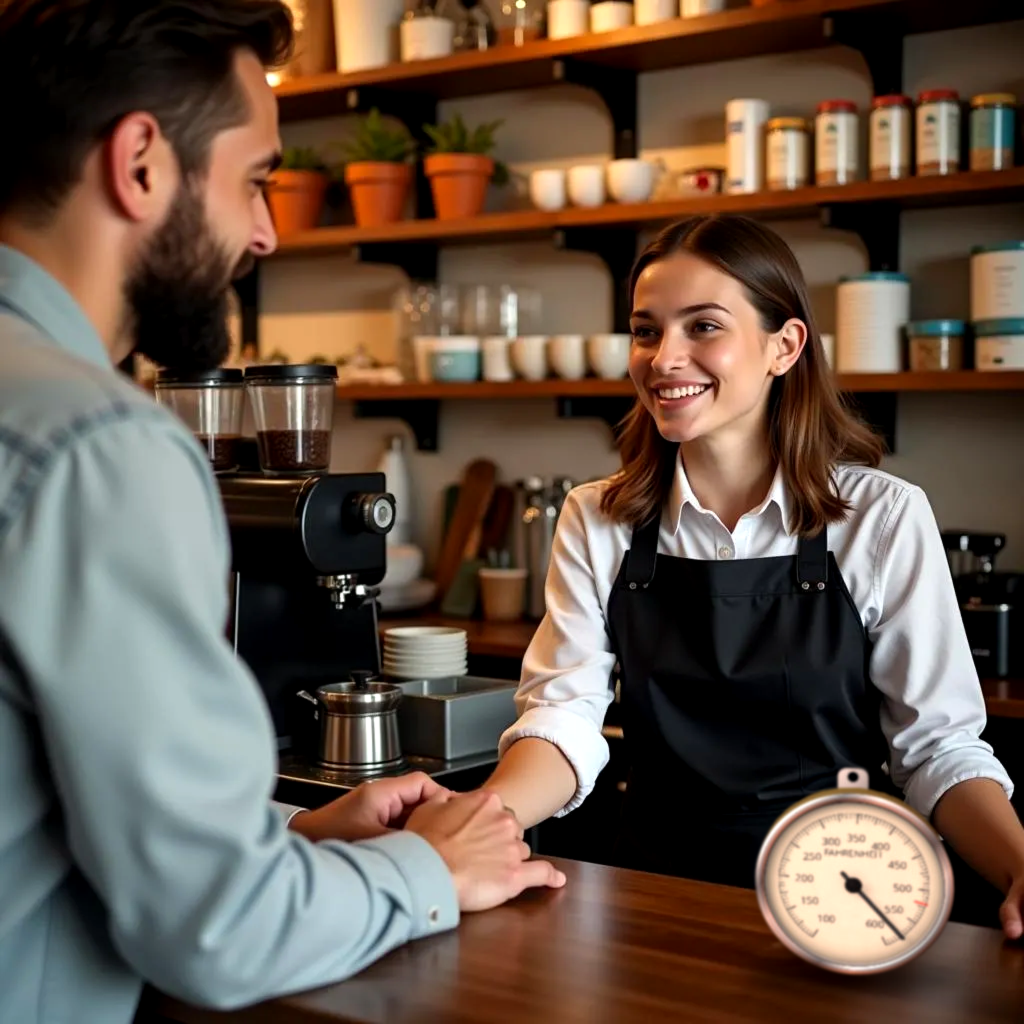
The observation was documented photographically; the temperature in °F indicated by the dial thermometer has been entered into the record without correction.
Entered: 575 °F
